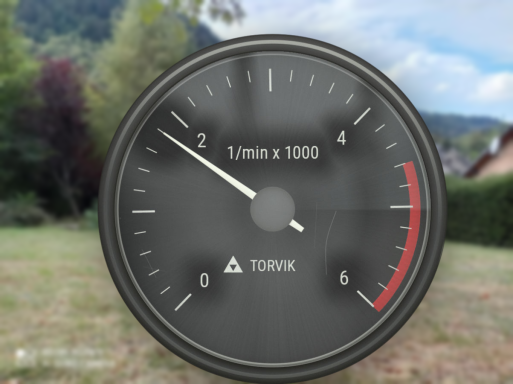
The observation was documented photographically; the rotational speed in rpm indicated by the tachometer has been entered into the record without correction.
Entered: 1800 rpm
